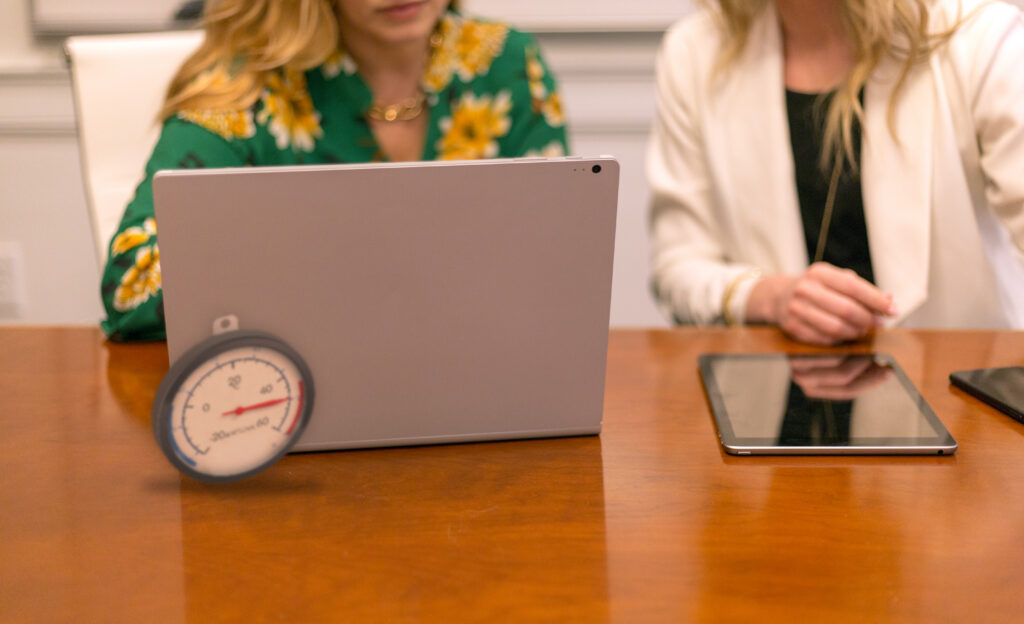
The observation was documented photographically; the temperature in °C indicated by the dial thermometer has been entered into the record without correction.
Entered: 48 °C
